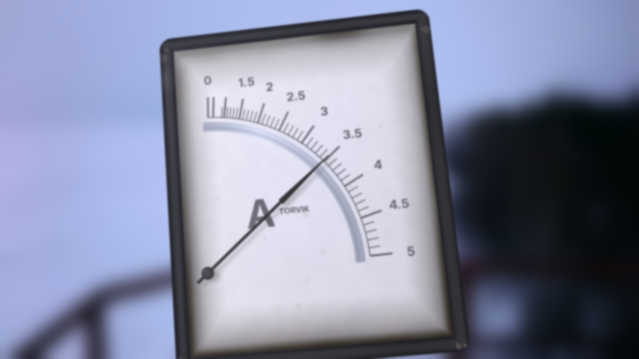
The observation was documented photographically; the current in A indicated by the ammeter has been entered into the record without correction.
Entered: 3.5 A
